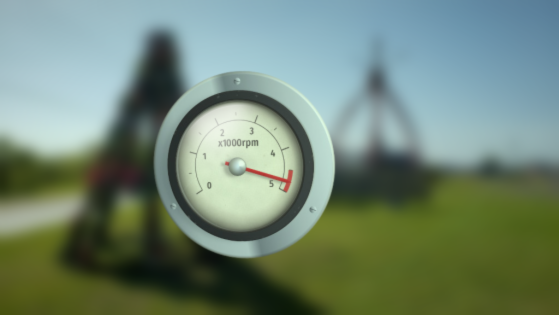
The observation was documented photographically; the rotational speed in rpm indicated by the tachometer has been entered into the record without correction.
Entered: 4750 rpm
